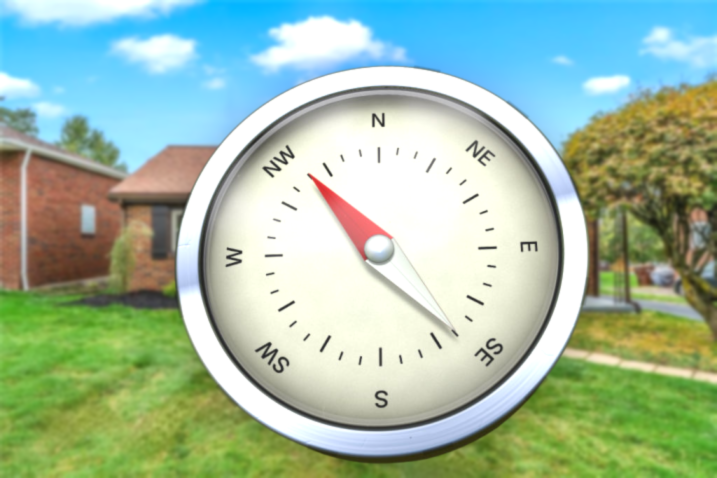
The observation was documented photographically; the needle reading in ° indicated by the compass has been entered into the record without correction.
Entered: 320 °
